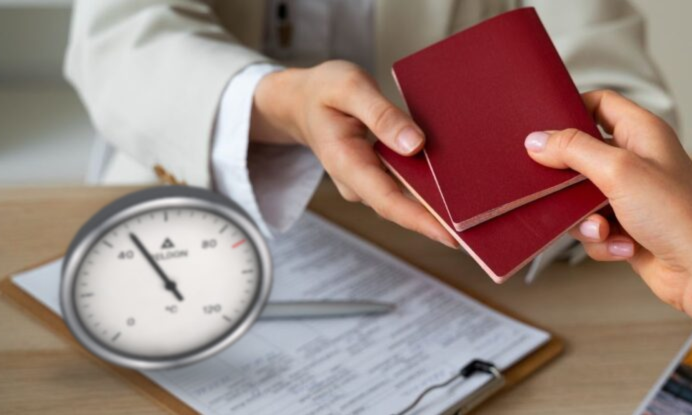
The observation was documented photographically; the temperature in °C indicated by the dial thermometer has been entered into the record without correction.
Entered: 48 °C
